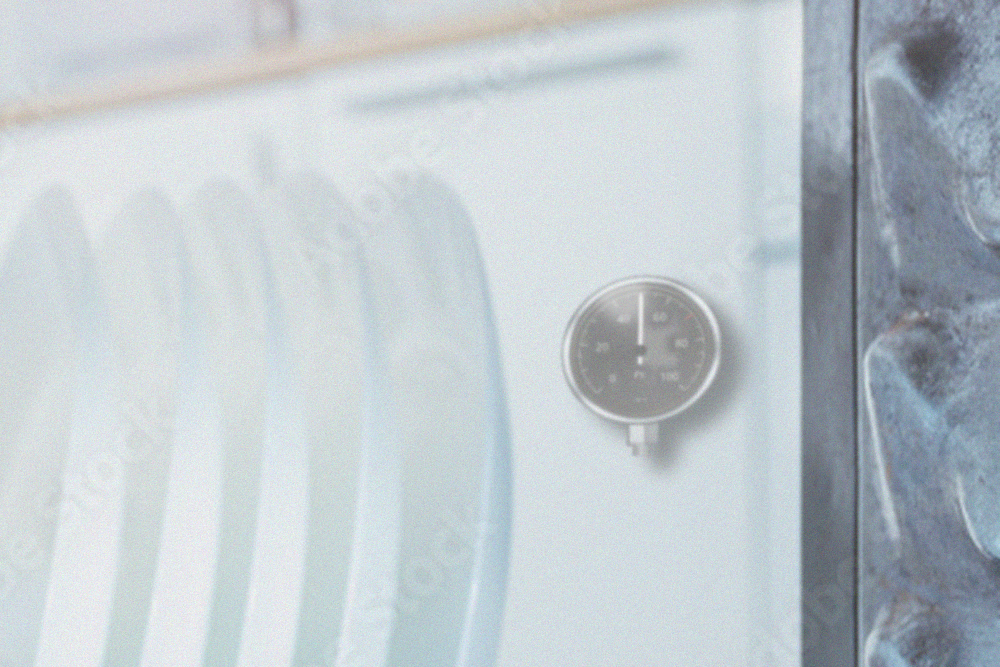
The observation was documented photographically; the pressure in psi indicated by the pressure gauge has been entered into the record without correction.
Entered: 50 psi
